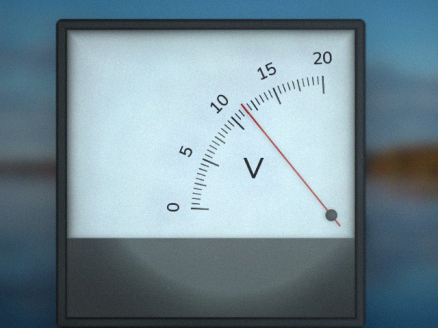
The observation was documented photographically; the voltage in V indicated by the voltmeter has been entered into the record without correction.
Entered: 11.5 V
